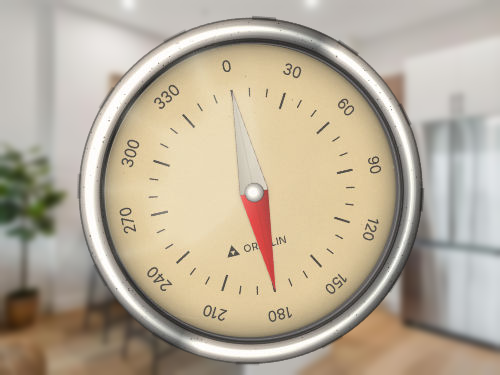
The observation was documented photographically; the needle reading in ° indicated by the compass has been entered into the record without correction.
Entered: 180 °
